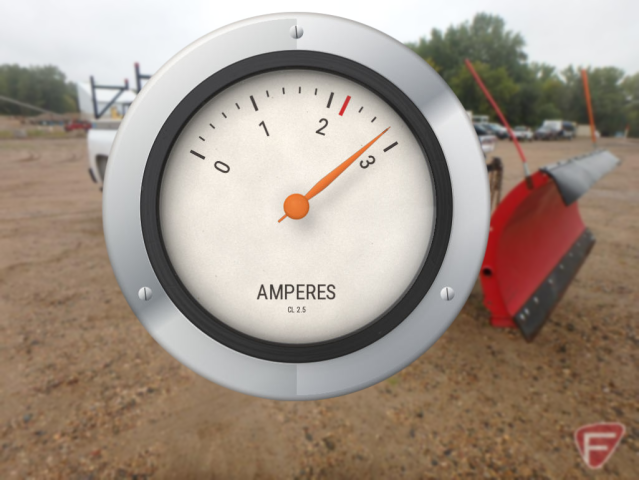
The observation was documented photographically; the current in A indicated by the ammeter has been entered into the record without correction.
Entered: 2.8 A
